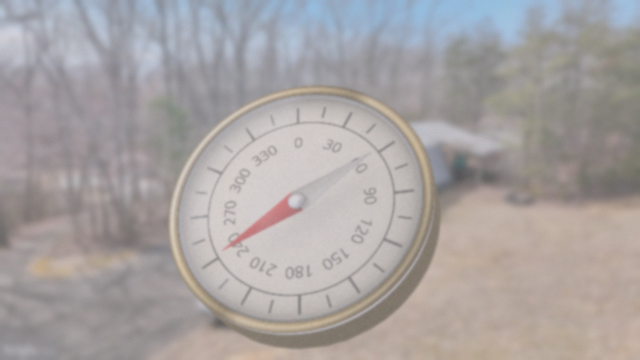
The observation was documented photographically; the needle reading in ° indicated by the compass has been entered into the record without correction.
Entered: 240 °
